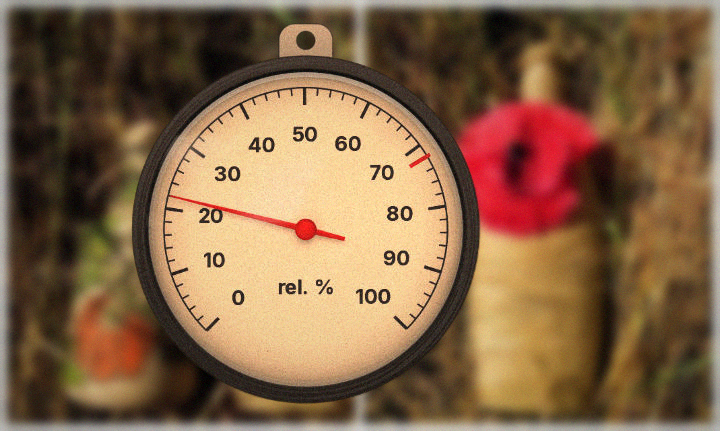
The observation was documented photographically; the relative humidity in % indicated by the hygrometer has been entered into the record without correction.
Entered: 22 %
